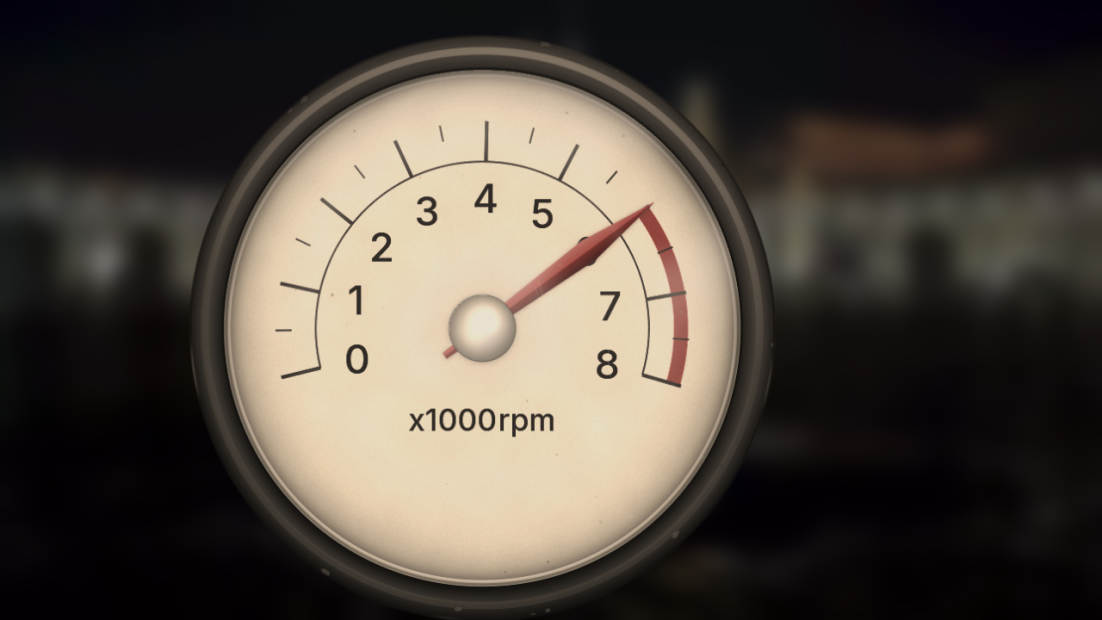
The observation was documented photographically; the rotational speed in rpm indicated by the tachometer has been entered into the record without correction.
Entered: 6000 rpm
